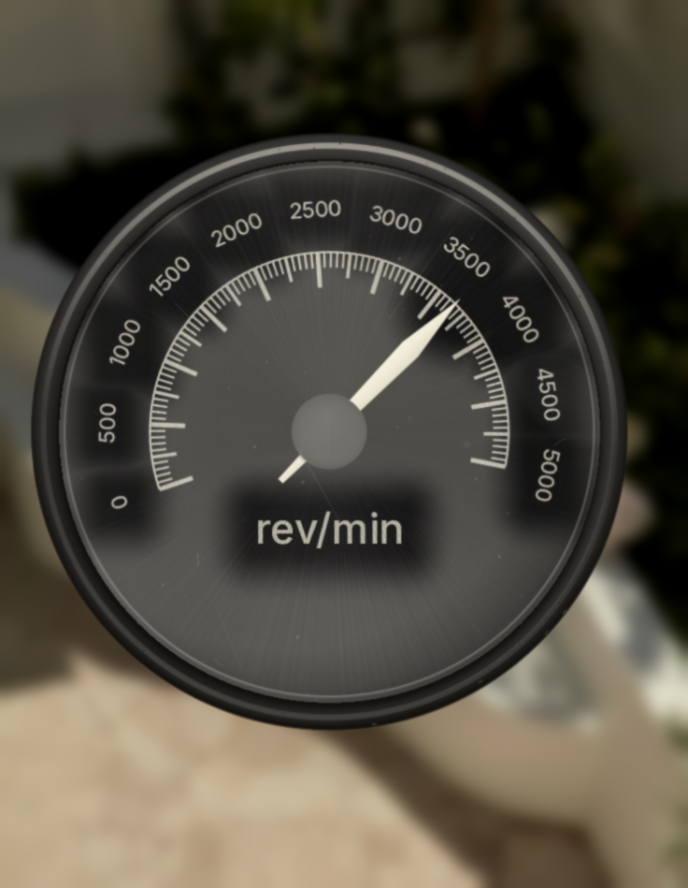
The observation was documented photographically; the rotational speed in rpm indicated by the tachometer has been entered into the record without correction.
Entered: 3650 rpm
